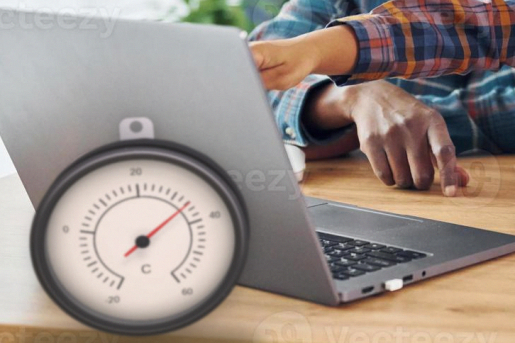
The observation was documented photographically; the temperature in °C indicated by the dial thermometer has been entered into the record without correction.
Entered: 34 °C
